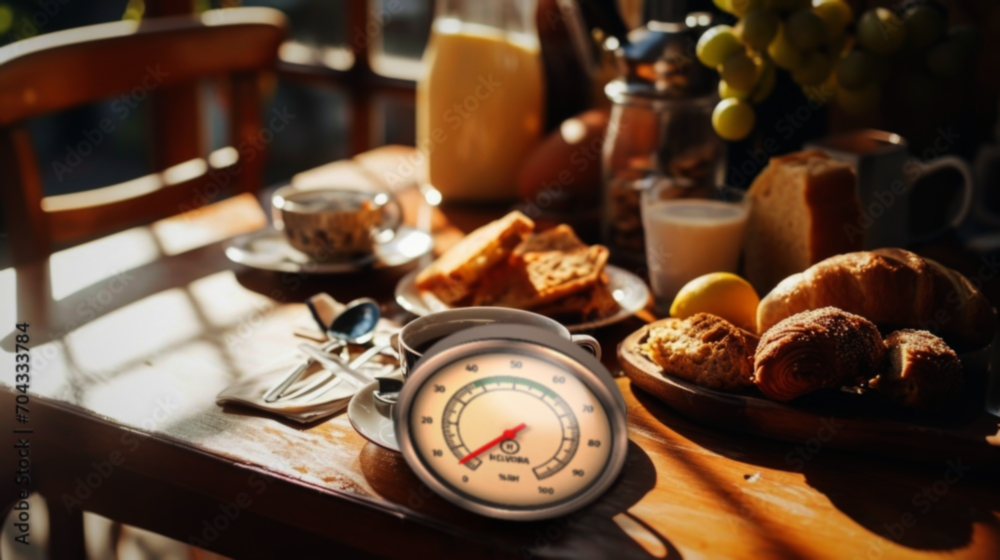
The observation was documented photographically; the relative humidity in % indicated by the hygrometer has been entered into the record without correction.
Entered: 5 %
